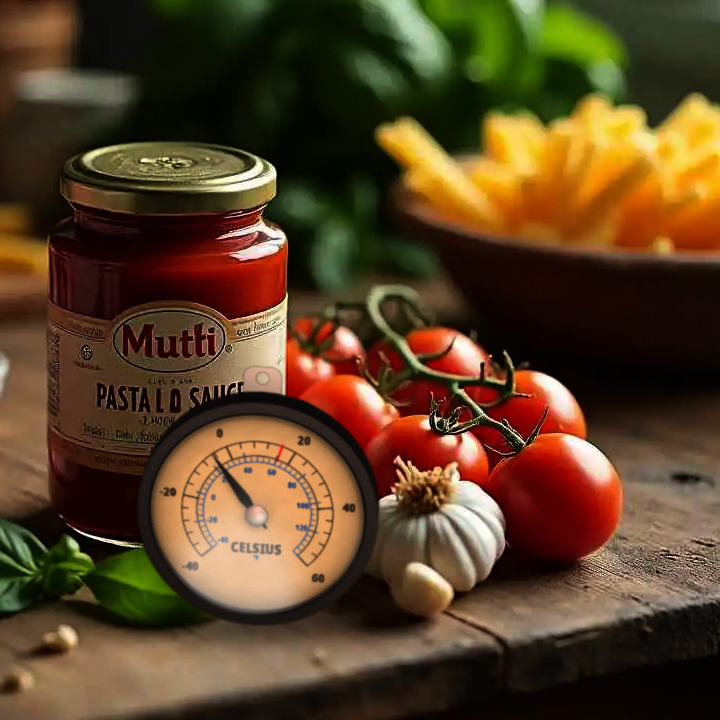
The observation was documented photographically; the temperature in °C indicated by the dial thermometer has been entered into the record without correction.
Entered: -4 °C
